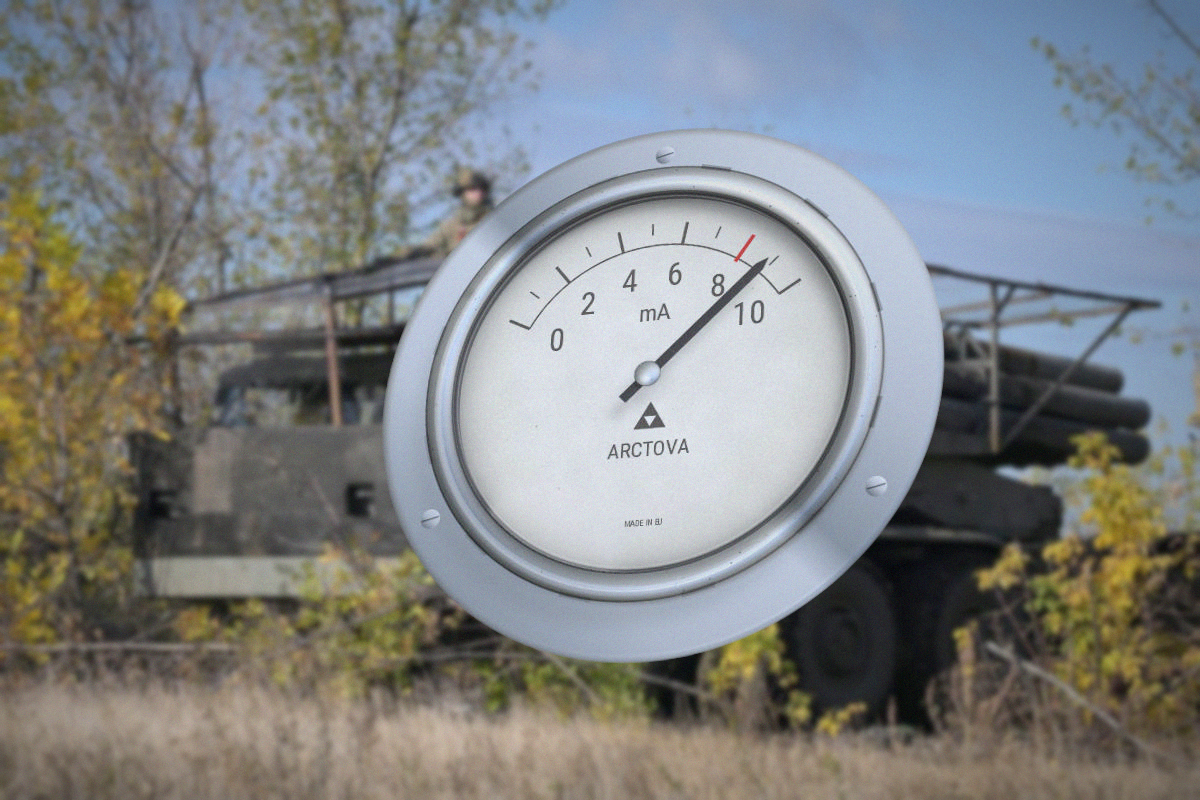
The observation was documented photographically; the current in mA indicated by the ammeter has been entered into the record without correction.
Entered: 9 mA
